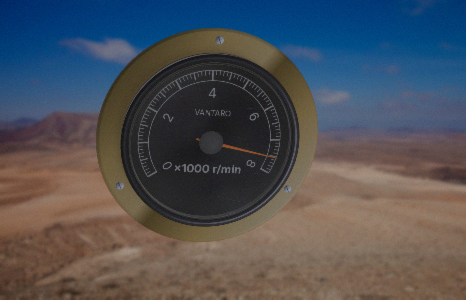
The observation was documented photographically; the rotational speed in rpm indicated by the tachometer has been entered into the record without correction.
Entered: 7500 rpm
